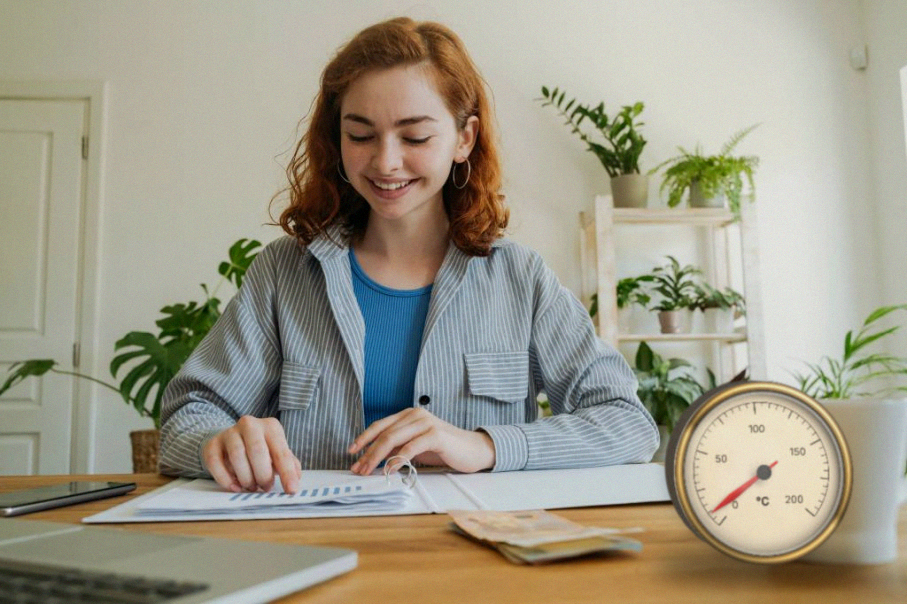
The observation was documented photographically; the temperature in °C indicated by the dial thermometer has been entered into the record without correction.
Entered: 10 °C
